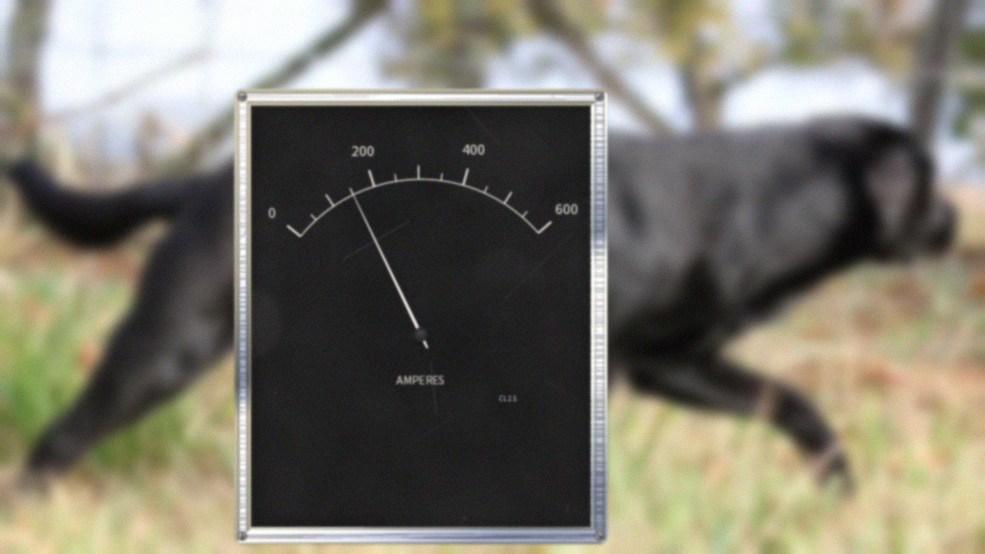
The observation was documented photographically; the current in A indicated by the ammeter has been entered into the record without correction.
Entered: 150 A
